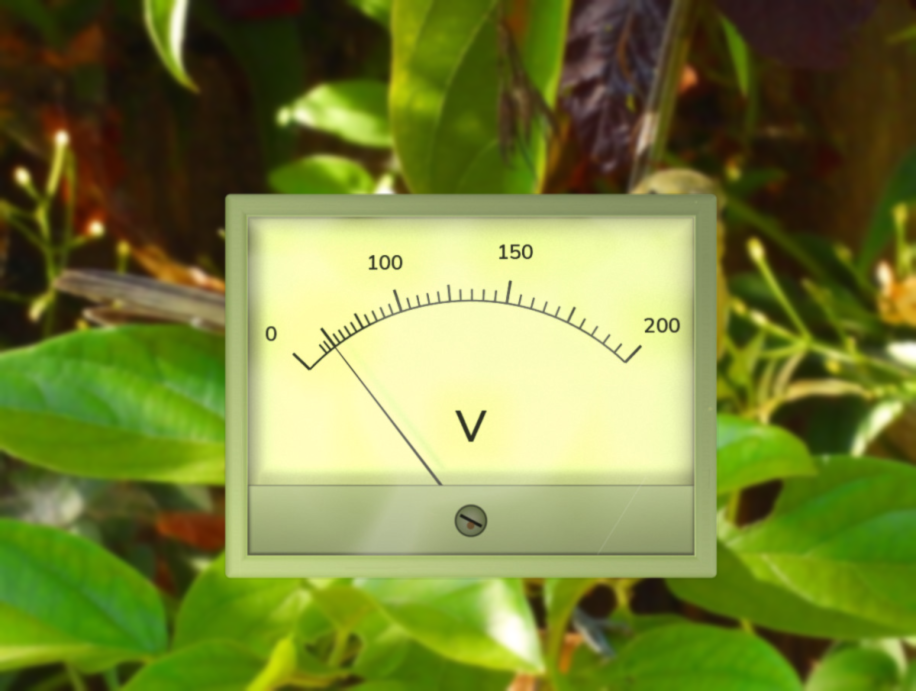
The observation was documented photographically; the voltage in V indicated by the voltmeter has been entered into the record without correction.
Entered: 50 V
